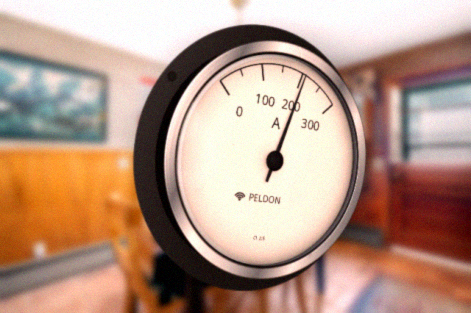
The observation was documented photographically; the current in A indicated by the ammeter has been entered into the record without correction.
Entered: 200 A
